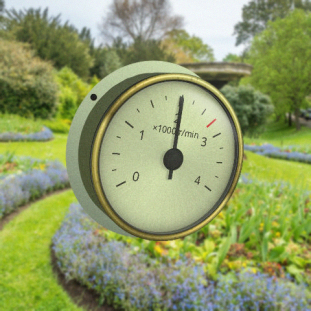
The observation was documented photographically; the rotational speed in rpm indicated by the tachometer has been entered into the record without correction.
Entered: 2000 rpm
